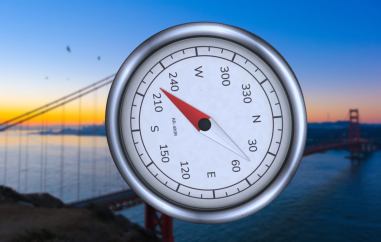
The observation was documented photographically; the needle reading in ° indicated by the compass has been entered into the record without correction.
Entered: 225 °
